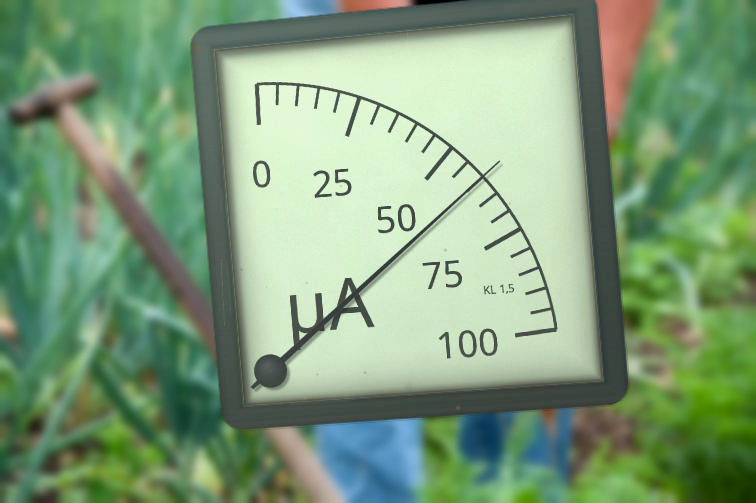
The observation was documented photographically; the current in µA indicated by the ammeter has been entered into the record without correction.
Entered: 60 µA
